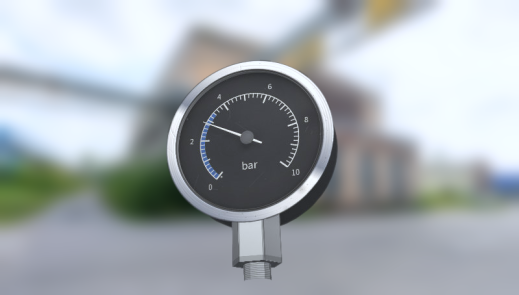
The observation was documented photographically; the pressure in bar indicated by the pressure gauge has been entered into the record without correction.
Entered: 2.8 bar
